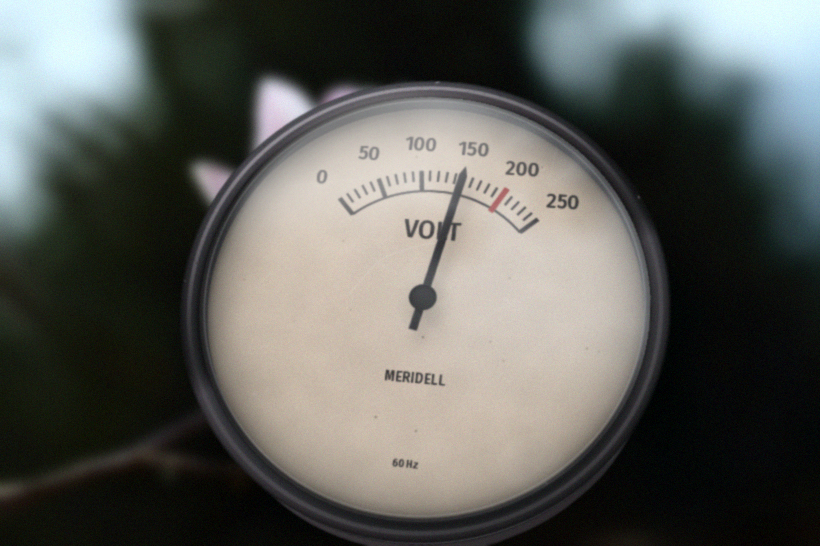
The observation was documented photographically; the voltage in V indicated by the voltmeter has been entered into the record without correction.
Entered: 150 V
